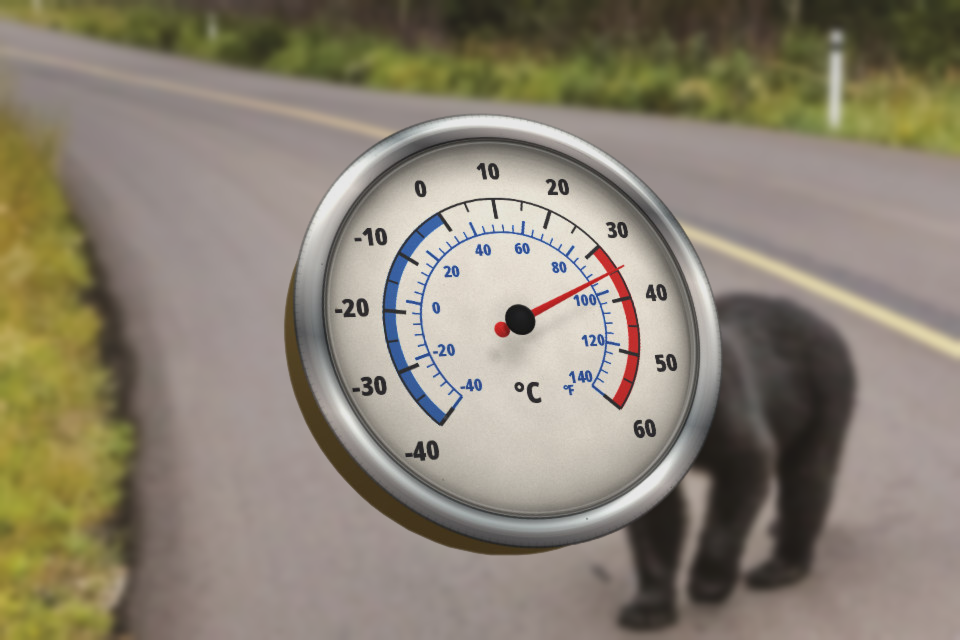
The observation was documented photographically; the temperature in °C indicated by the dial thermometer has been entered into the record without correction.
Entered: 35 °C
